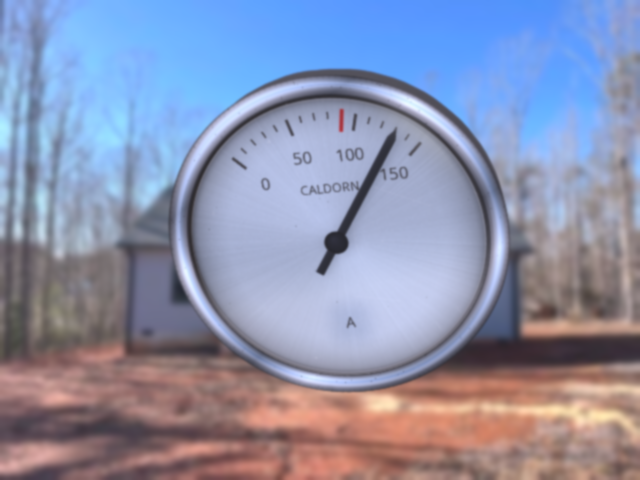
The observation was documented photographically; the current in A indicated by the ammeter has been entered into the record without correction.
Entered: 130 A
